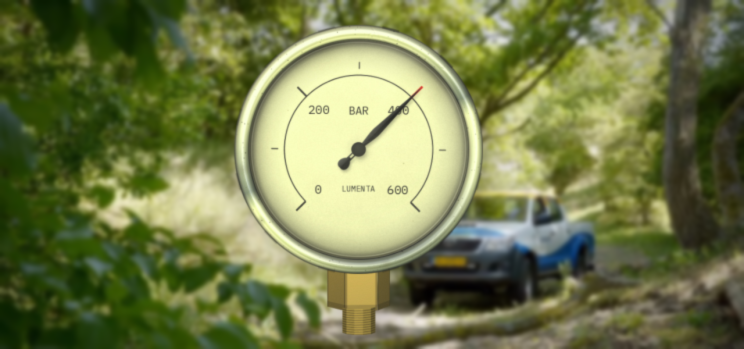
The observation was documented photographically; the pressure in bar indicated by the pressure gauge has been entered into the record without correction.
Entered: 400 bar
